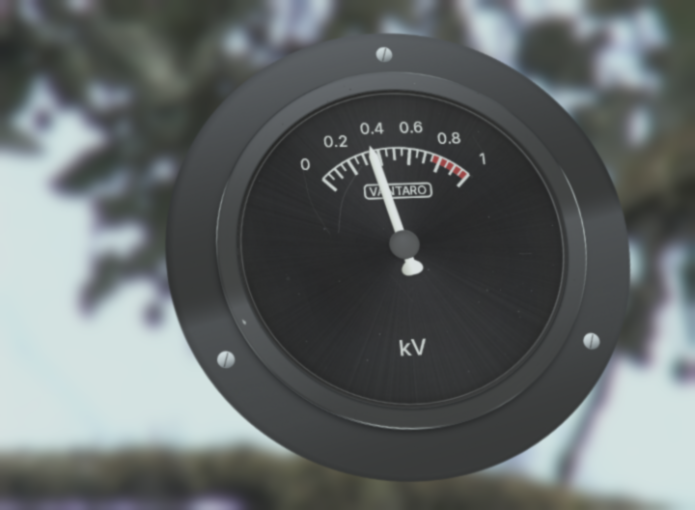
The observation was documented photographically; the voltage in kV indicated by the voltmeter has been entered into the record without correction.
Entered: 0.35 kV
